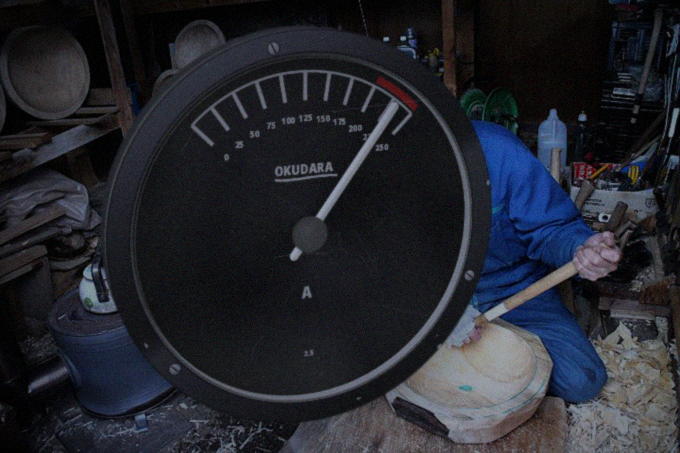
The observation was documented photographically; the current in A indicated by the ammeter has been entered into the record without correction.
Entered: 225 A
